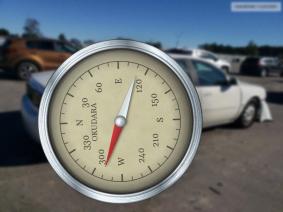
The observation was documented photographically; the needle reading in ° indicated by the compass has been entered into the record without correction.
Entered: 290 °
